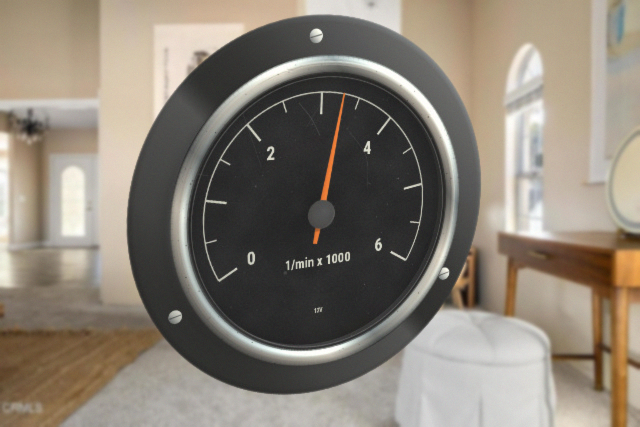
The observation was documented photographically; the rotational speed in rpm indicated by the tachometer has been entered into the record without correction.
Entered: 3250 rpm
